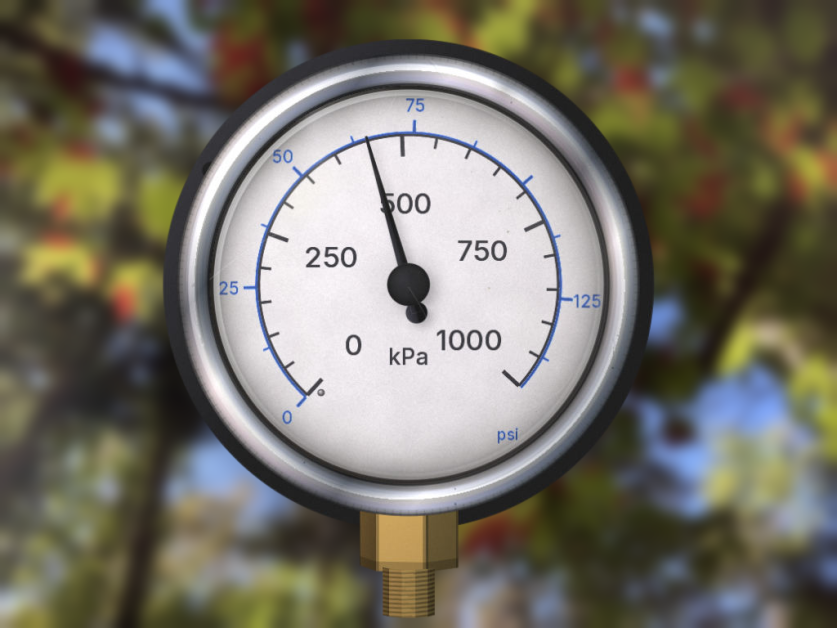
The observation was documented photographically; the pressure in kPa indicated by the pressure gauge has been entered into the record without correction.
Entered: 450 kPa
